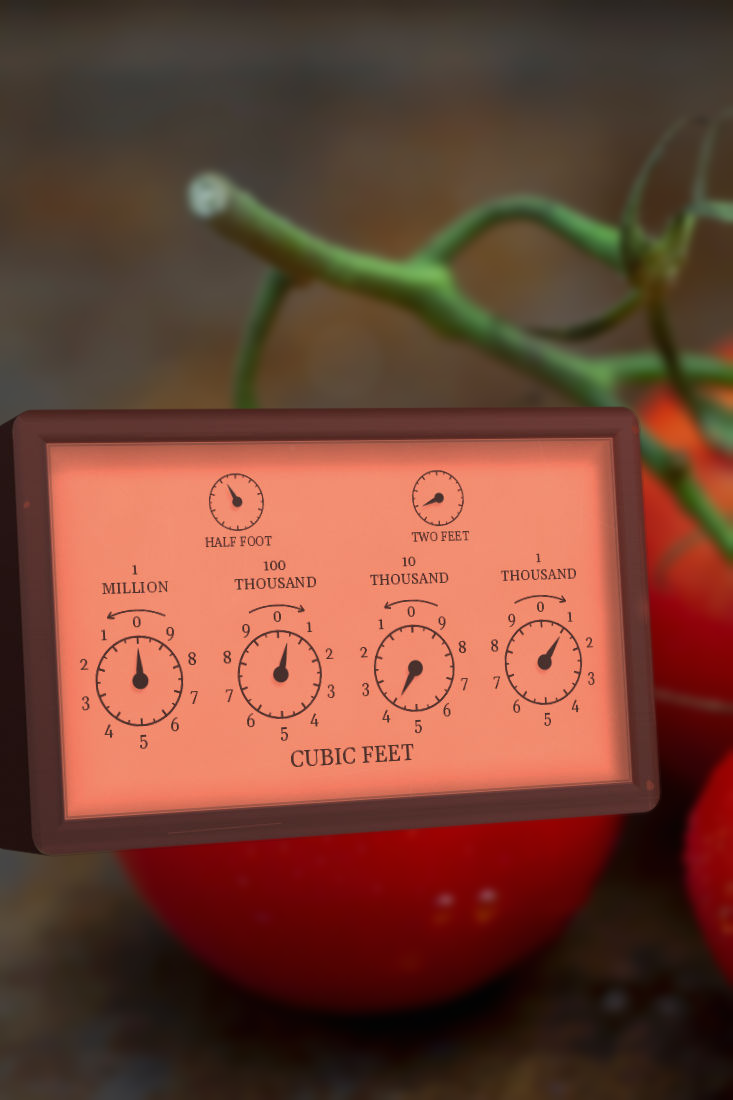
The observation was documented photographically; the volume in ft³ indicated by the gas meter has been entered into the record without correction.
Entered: 4100 ft³
